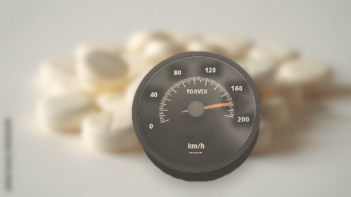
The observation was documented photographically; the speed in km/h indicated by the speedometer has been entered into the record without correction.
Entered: 180 km/h
